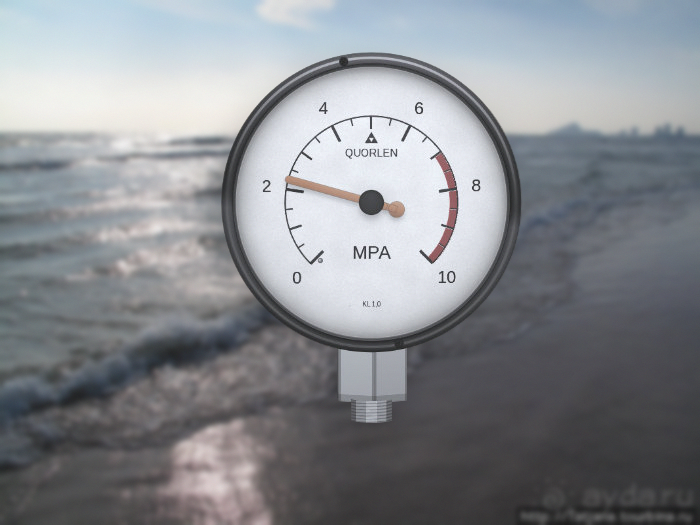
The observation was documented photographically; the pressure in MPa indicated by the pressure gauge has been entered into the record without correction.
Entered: 2.25 MPa
